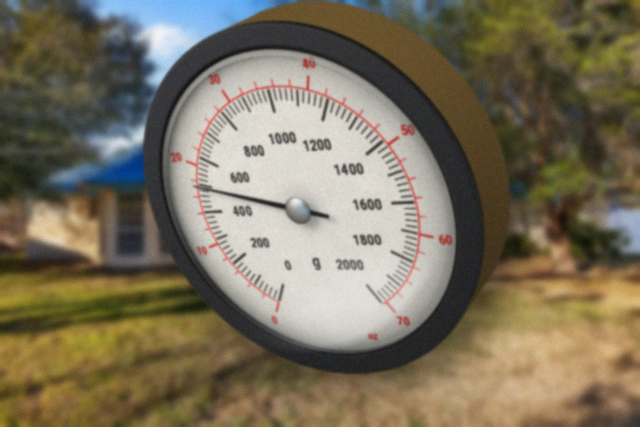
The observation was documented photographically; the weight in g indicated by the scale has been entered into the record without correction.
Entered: 500 g
